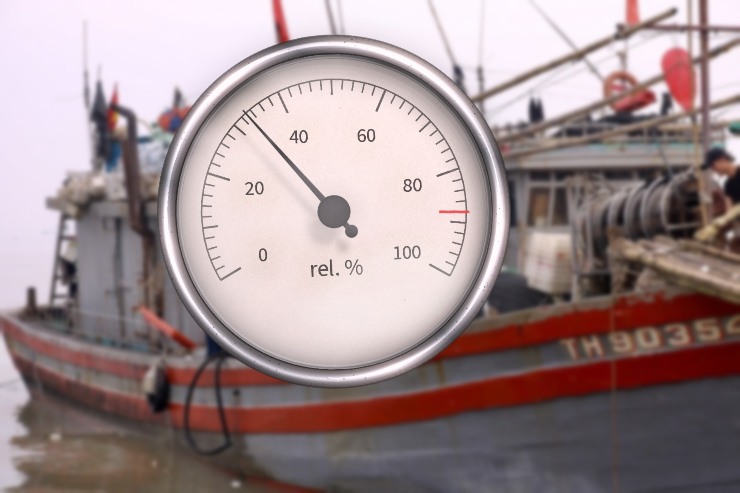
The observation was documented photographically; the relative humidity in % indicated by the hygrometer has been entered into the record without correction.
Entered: 33 %
